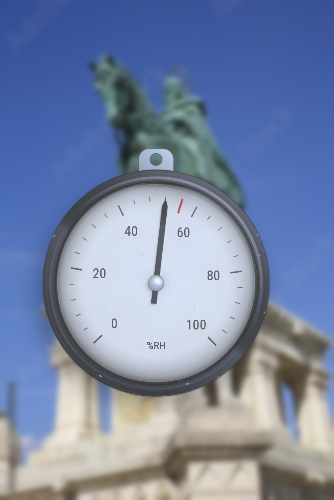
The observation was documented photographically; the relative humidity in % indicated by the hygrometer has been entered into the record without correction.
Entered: 52 %
